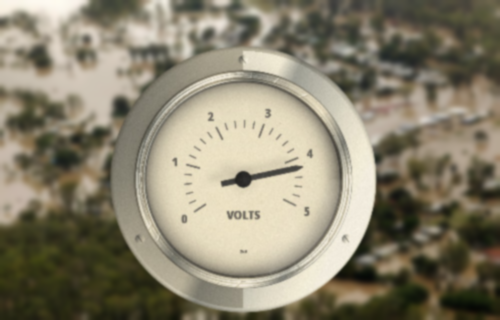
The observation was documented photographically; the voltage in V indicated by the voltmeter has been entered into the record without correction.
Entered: 4.2 V
